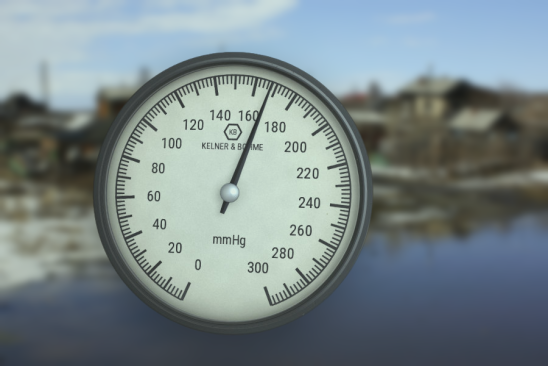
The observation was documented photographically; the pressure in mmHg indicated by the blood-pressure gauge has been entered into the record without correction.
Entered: 168 mmHg
